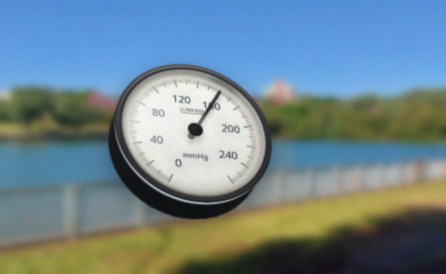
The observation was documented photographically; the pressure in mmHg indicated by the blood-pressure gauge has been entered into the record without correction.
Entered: 160 mmHg
